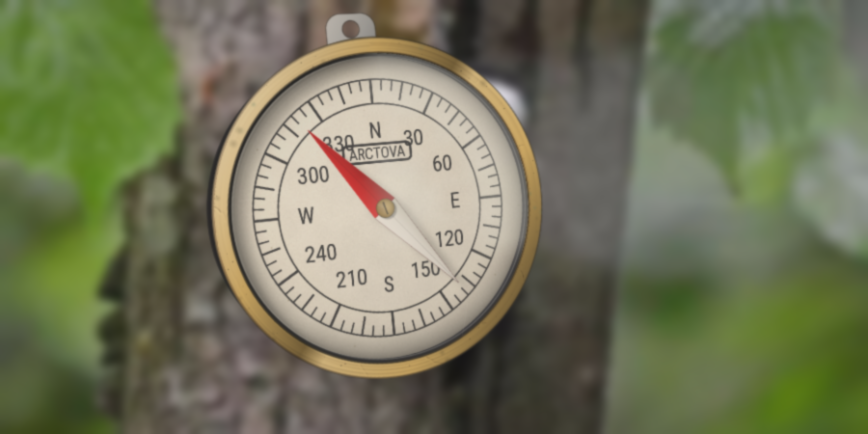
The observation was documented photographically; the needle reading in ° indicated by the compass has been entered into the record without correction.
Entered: 320 °
